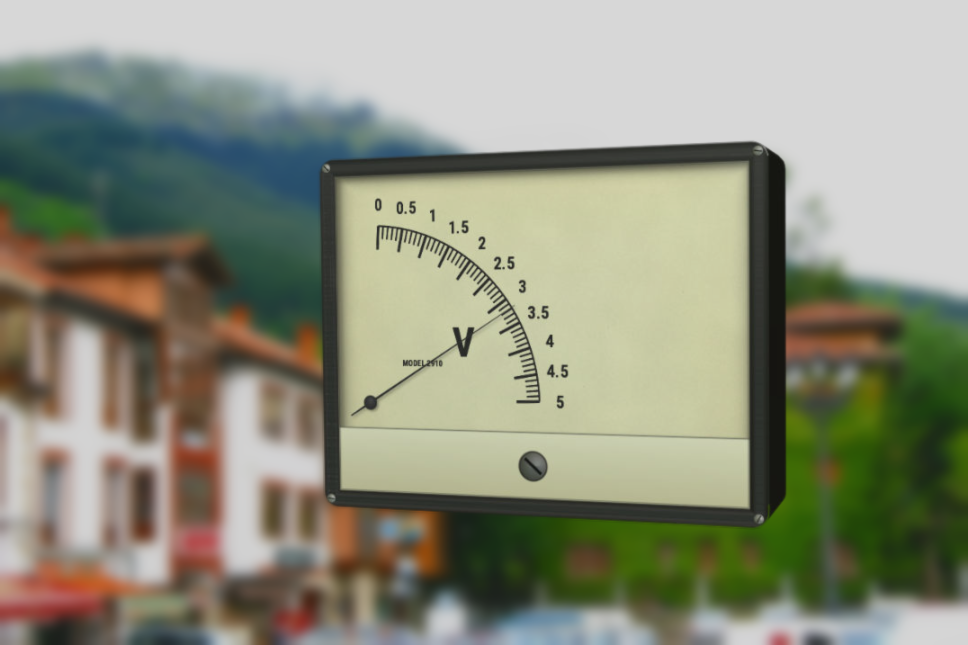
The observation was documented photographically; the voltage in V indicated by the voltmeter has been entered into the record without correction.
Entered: 3.2 V
